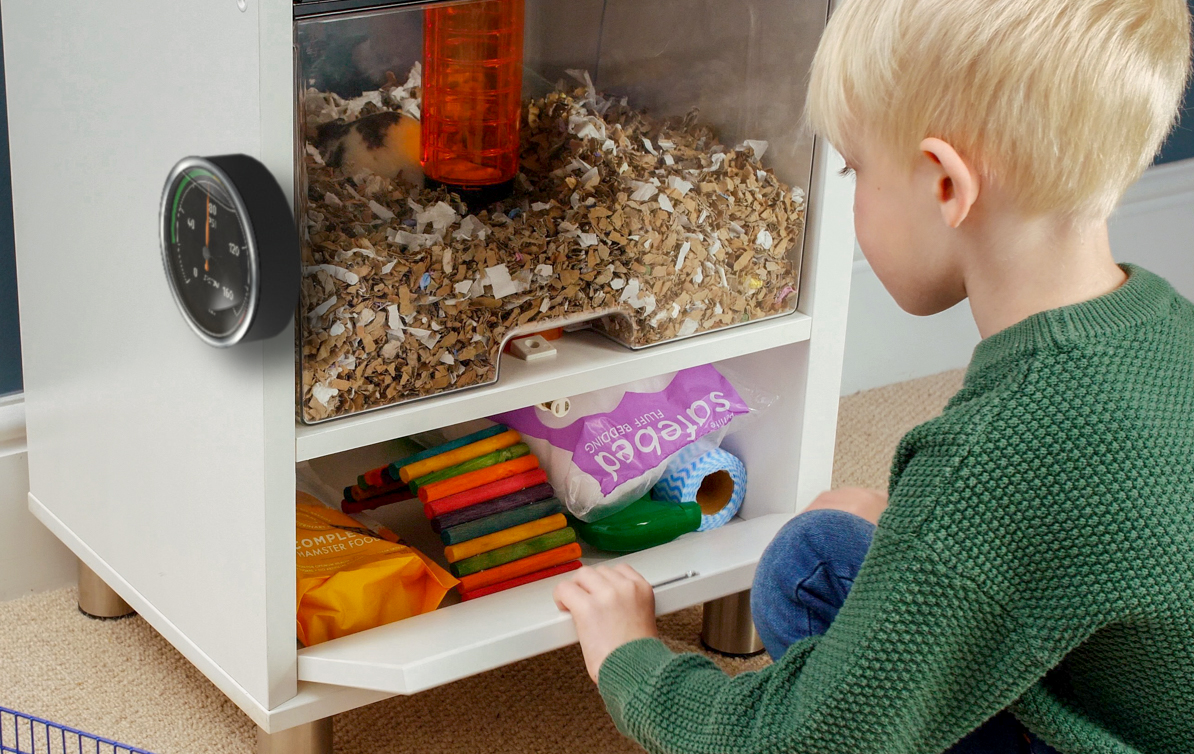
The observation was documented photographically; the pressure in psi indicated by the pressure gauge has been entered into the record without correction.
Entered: 80 psi
